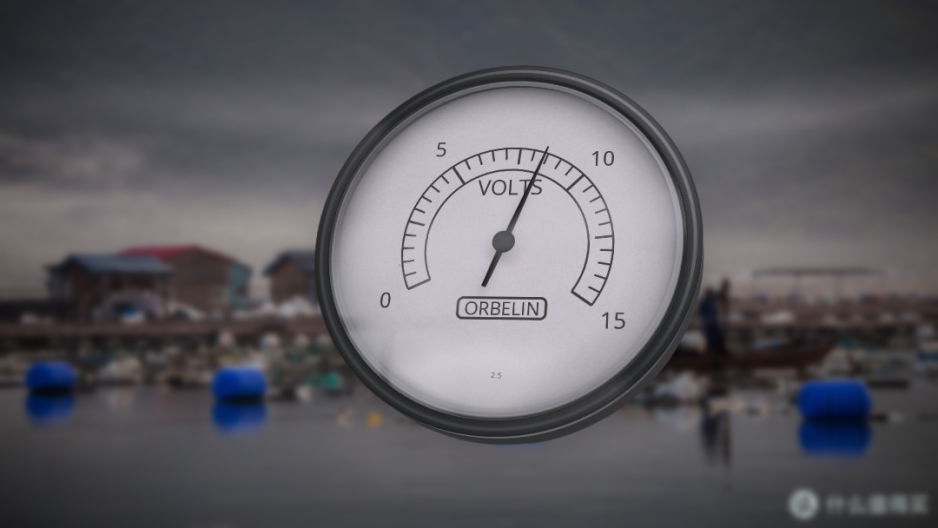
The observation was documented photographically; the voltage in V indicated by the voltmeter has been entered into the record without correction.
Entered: 8.5 V
